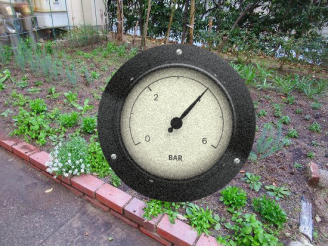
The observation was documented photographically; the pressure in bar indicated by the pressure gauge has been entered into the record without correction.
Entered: 4 bar
